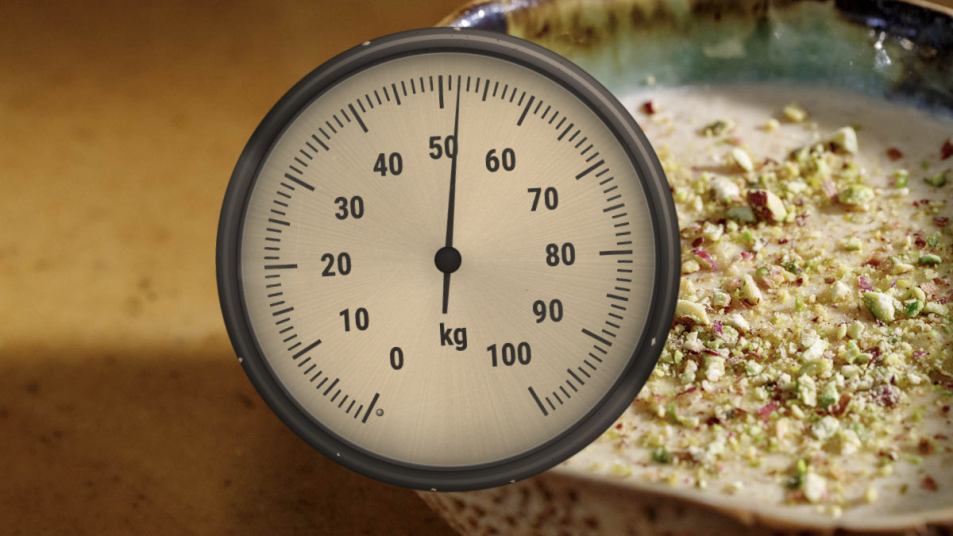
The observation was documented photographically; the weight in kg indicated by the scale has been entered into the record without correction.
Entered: 52 kg
